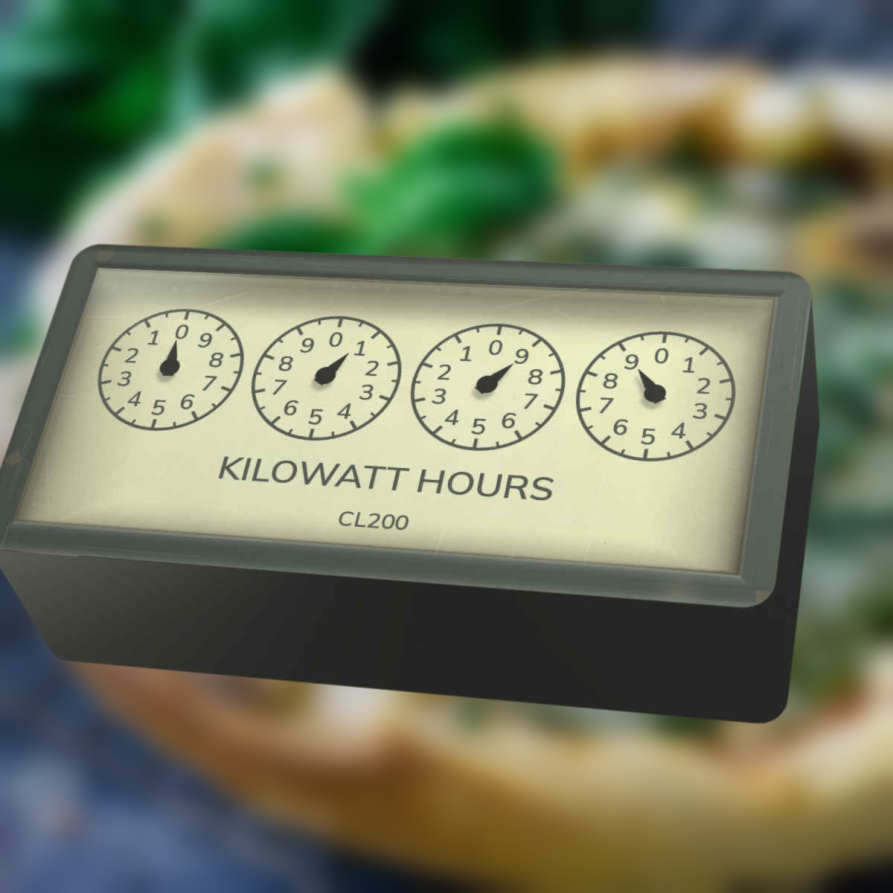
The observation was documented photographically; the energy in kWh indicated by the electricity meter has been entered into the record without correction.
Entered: 89 kWh
